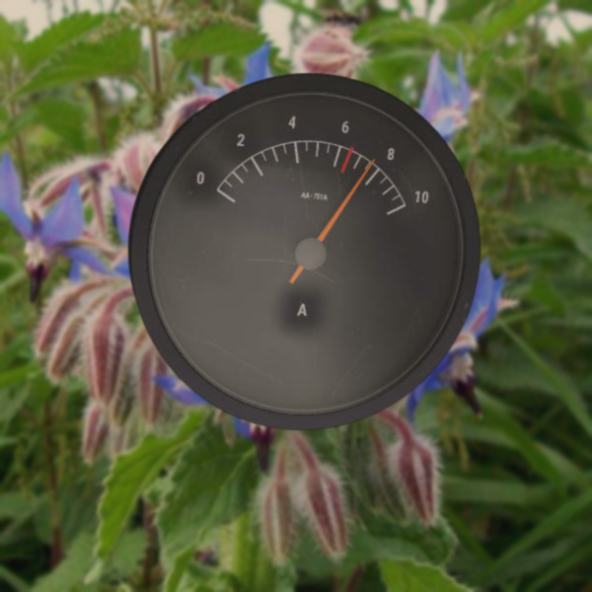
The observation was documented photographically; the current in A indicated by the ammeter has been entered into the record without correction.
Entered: 7.5 A
